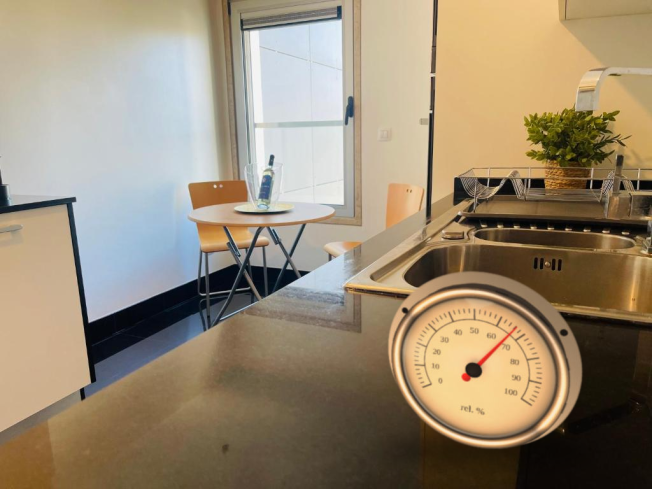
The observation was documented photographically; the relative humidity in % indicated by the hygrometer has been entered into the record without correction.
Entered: 66 %
